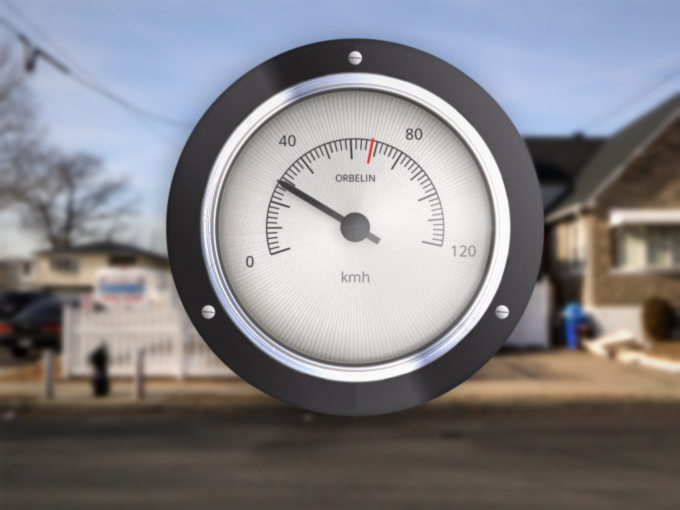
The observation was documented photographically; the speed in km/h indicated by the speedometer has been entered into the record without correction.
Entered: 28 km/h
